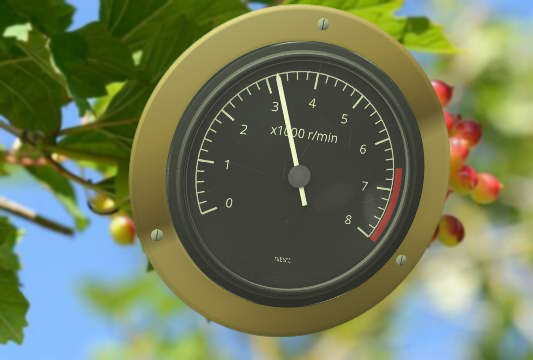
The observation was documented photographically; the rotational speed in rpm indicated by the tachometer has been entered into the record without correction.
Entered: 3200 rpm
